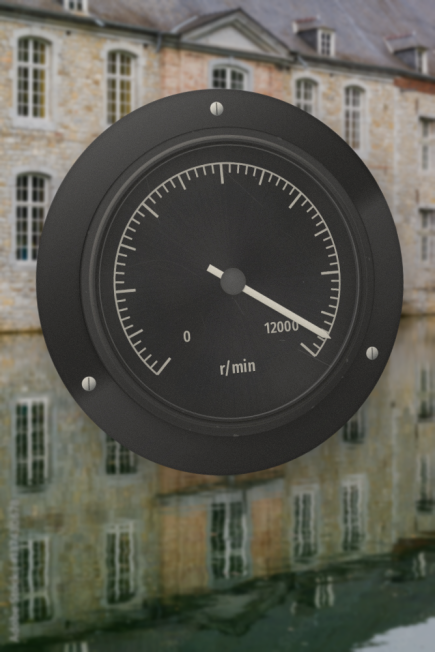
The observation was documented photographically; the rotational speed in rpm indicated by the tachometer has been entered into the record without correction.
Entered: 11500 rpm
